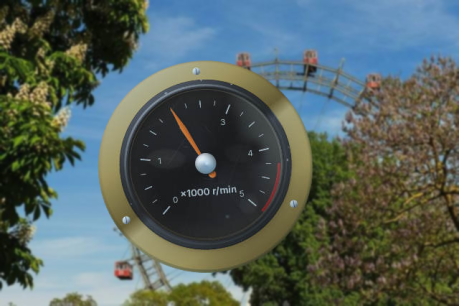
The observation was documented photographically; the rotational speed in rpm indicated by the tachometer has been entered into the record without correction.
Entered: 2000 rpm
